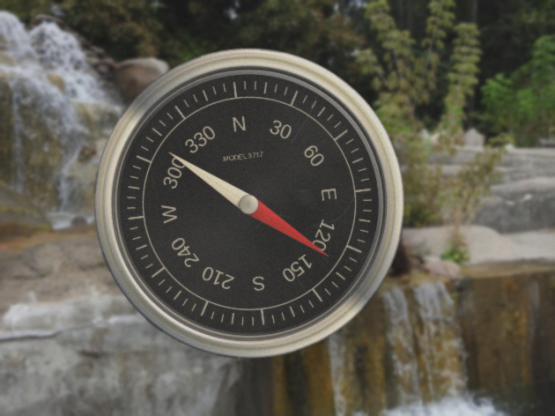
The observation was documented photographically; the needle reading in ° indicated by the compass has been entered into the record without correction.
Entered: 130 °
